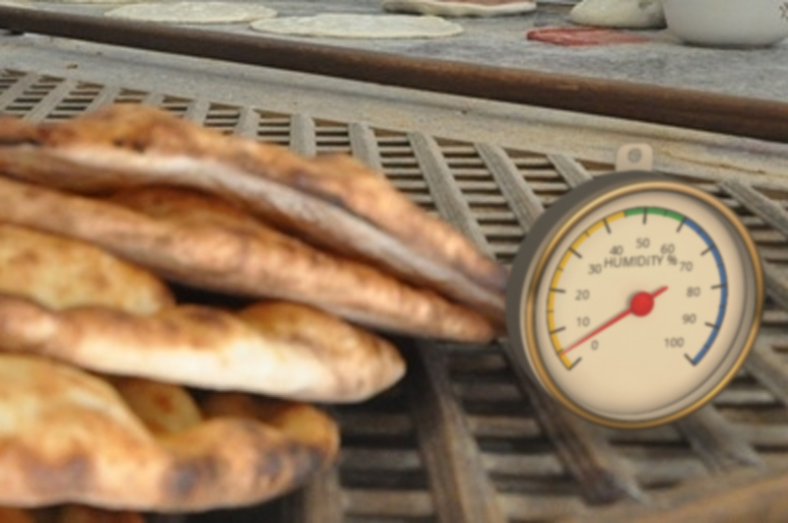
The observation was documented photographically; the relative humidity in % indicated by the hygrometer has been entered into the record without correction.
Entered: 5 %
